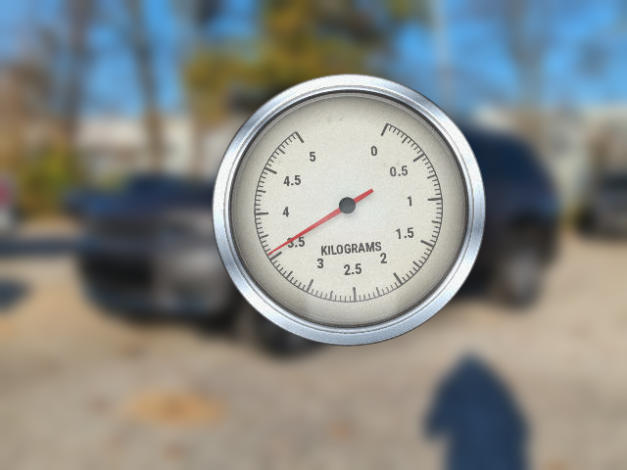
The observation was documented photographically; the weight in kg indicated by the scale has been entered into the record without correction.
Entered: 3.55 kg
